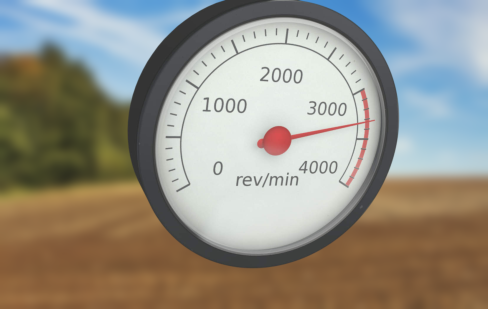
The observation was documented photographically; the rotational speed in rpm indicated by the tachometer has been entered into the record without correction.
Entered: 3300 rpm
